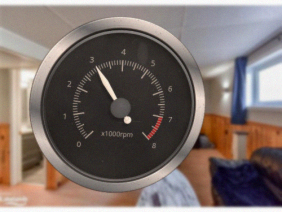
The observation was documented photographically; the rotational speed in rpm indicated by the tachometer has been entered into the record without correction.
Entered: 3000 rpm
